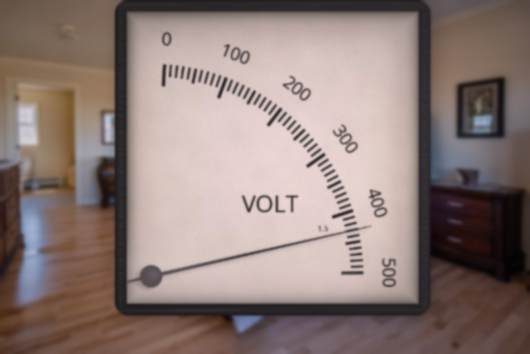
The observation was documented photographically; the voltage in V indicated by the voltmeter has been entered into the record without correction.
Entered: 430 V
